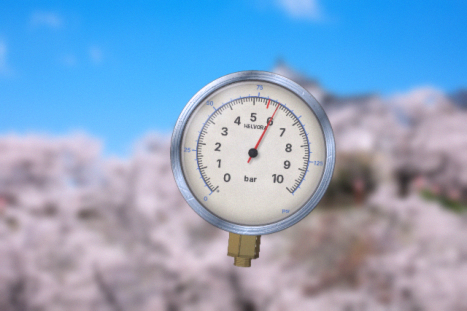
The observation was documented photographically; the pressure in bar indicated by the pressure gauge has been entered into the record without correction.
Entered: 6 bar
